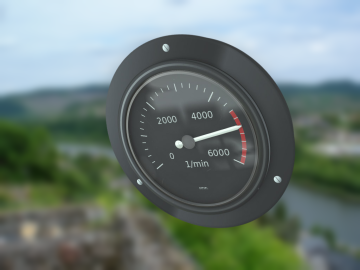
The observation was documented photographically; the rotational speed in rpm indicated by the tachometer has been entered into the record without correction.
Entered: 5000 rpm
